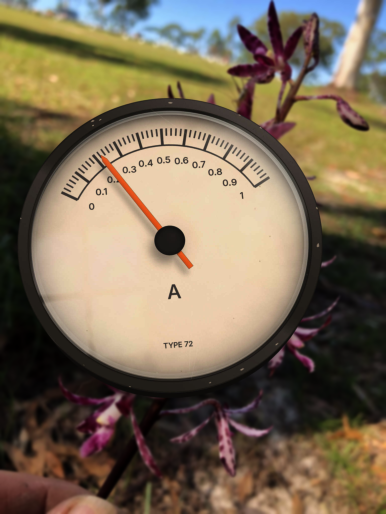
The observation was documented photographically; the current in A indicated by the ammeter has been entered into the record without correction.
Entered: 0.22 A
